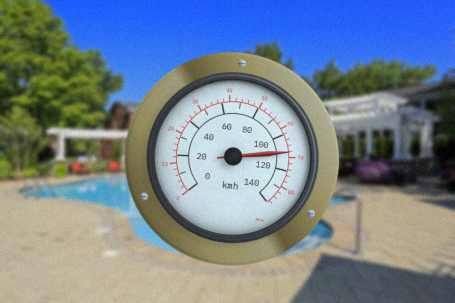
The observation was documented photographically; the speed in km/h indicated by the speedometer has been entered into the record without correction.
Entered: 110 km/h
